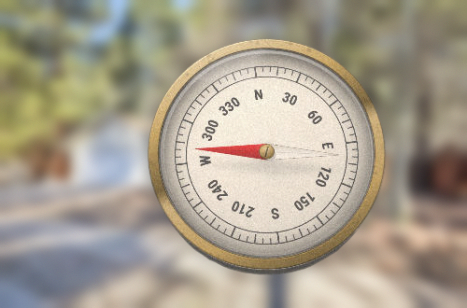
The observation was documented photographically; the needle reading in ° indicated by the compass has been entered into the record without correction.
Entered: 280 °
